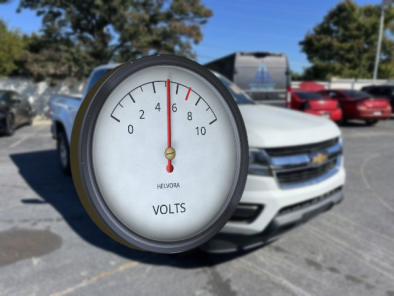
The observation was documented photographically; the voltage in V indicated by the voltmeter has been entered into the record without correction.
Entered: 5 V
